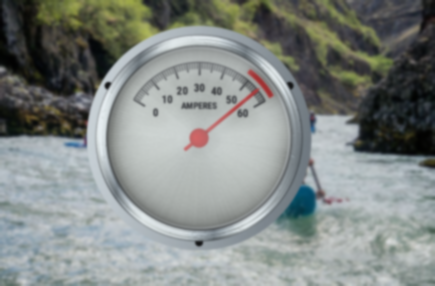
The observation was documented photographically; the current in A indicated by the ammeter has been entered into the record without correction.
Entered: 55 A
